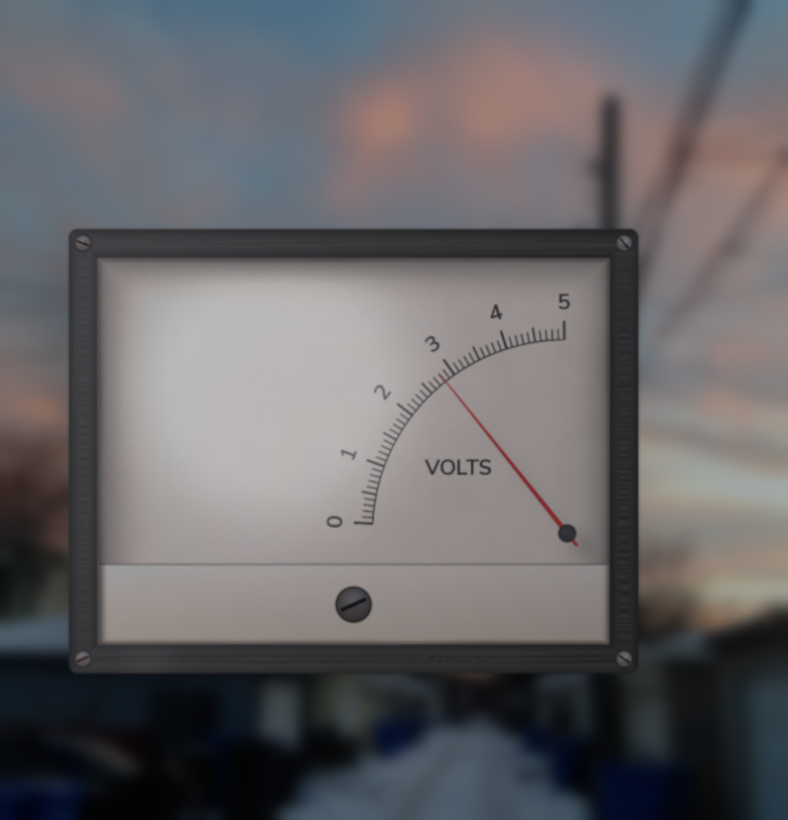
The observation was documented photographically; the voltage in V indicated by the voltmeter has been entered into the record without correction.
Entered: 2.8 V
